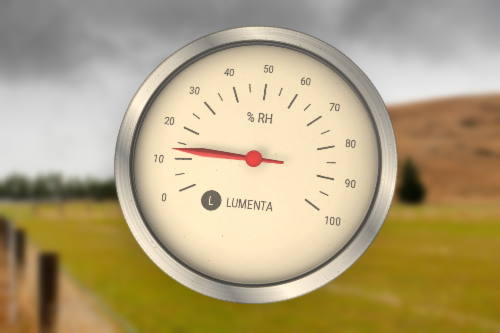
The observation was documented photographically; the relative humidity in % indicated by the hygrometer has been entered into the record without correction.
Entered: 12.5 %
